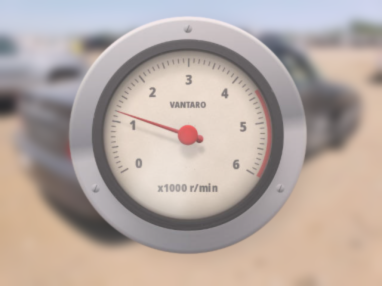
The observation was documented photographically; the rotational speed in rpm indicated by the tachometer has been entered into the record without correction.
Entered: 1200 rpm
